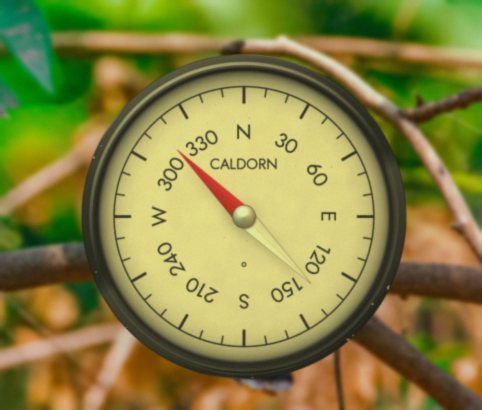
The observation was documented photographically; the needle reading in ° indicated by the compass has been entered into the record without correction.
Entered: 315 °
